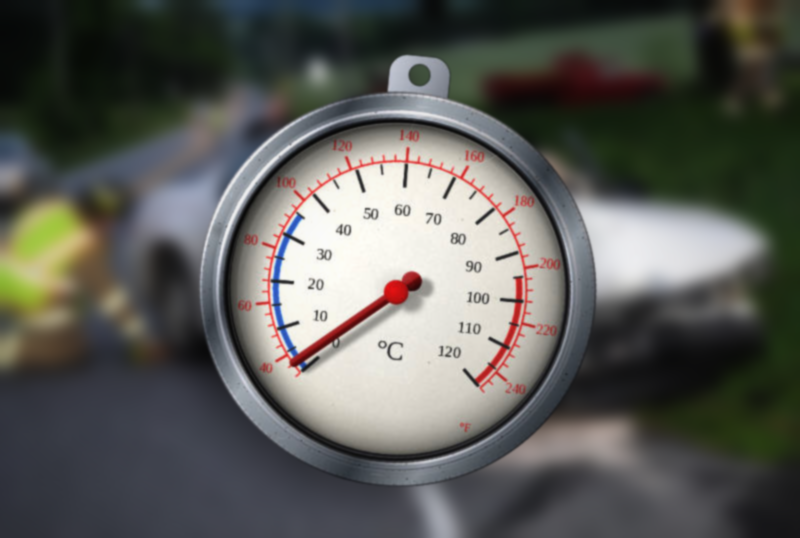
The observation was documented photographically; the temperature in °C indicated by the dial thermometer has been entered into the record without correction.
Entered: 2.5 °C
